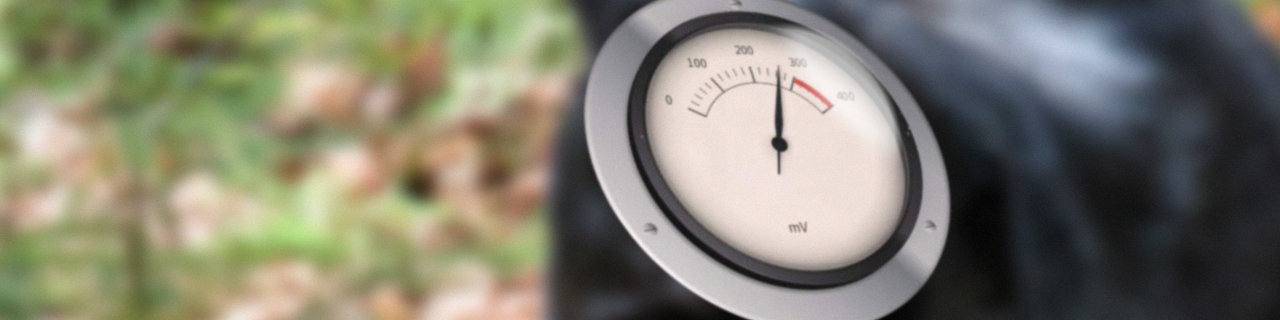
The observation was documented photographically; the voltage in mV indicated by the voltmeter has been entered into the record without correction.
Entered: 260 mV
